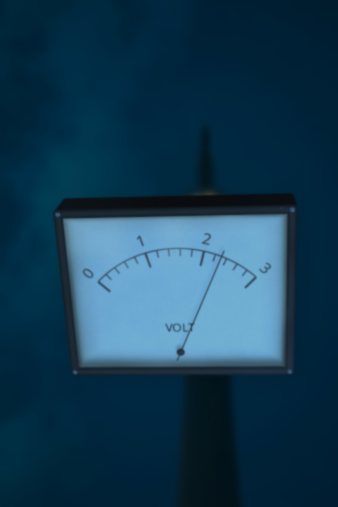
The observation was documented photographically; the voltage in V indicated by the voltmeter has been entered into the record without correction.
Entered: 2.3 V
